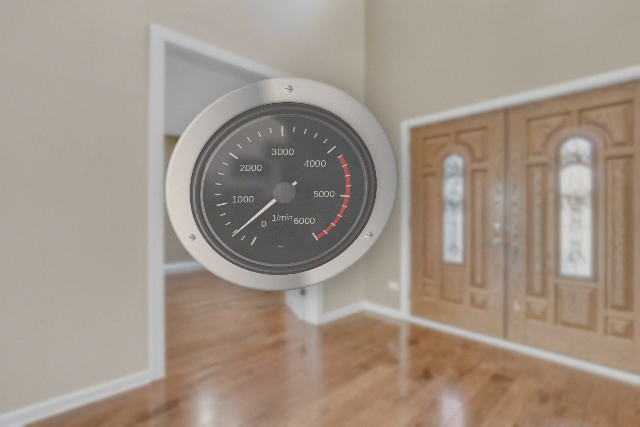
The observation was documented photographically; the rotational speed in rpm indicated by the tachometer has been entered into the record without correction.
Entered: 400 rpm
